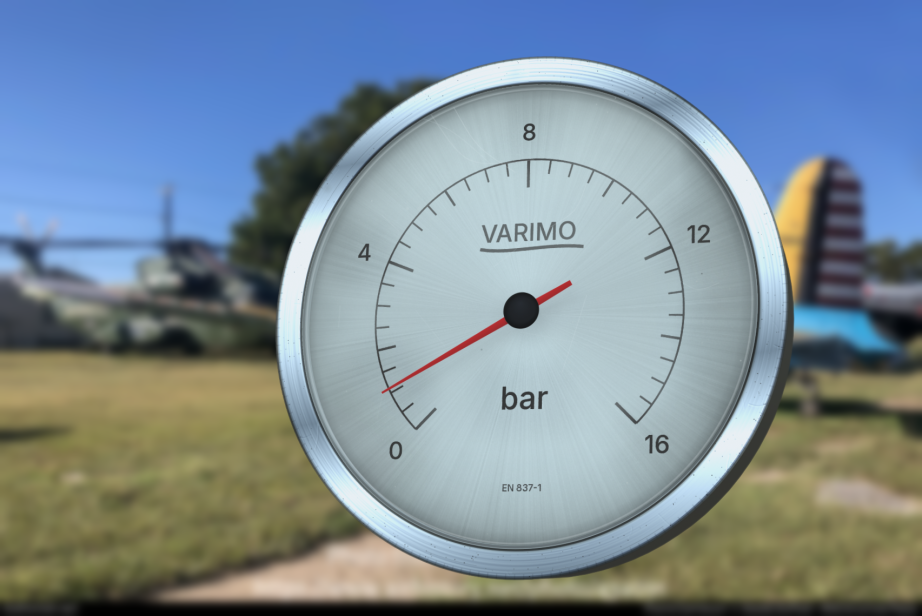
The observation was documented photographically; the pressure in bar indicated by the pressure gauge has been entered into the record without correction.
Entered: 1 bar
